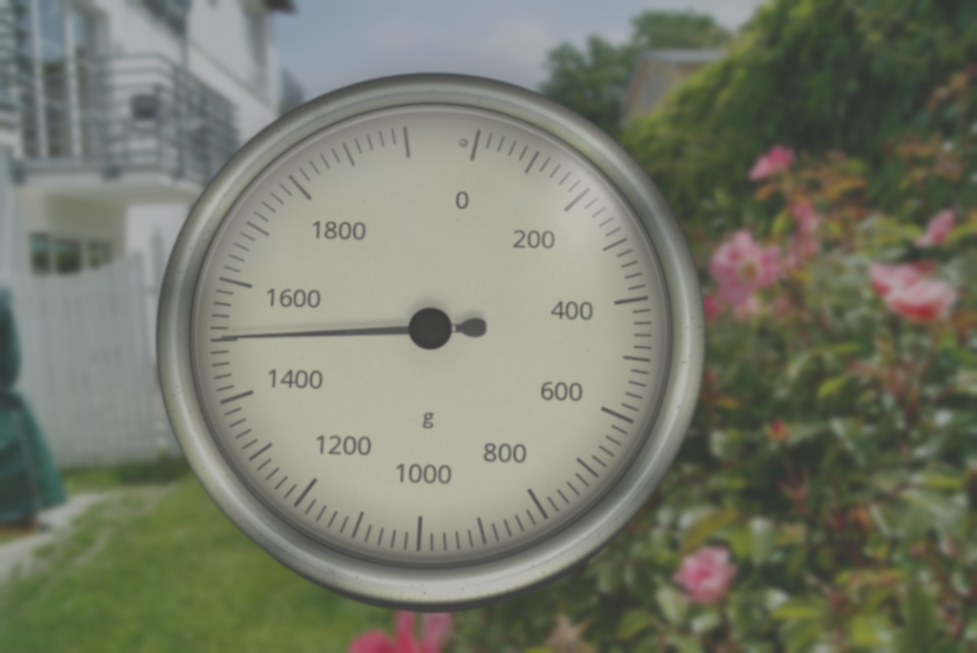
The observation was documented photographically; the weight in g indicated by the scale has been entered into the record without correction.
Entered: 1500 g
